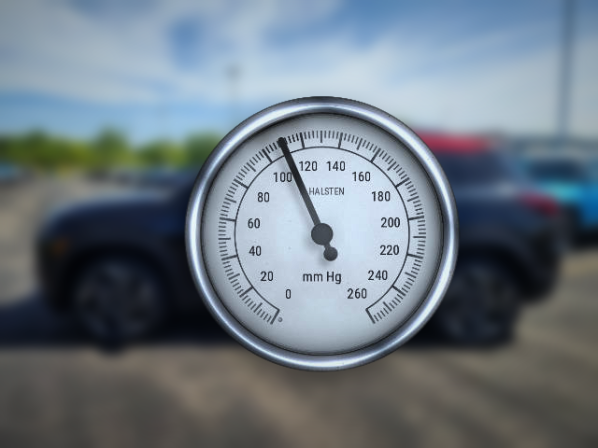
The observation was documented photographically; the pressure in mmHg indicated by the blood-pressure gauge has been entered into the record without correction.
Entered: 110 mmHg
